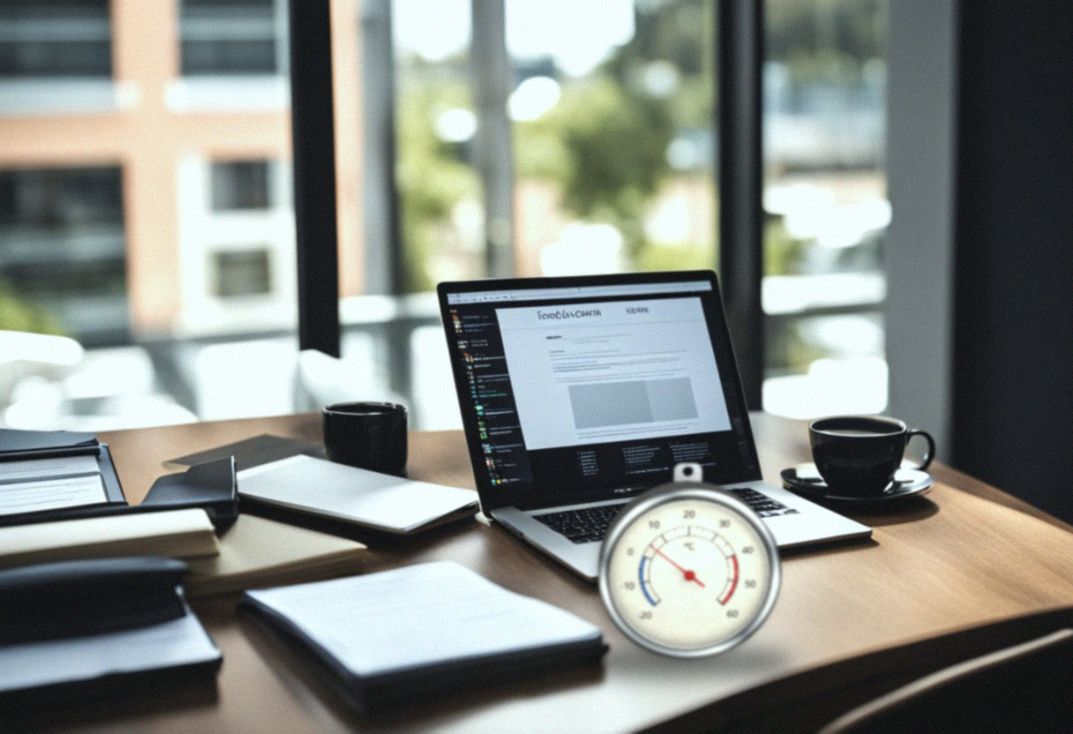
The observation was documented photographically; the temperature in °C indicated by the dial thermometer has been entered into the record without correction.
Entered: 5 °C
